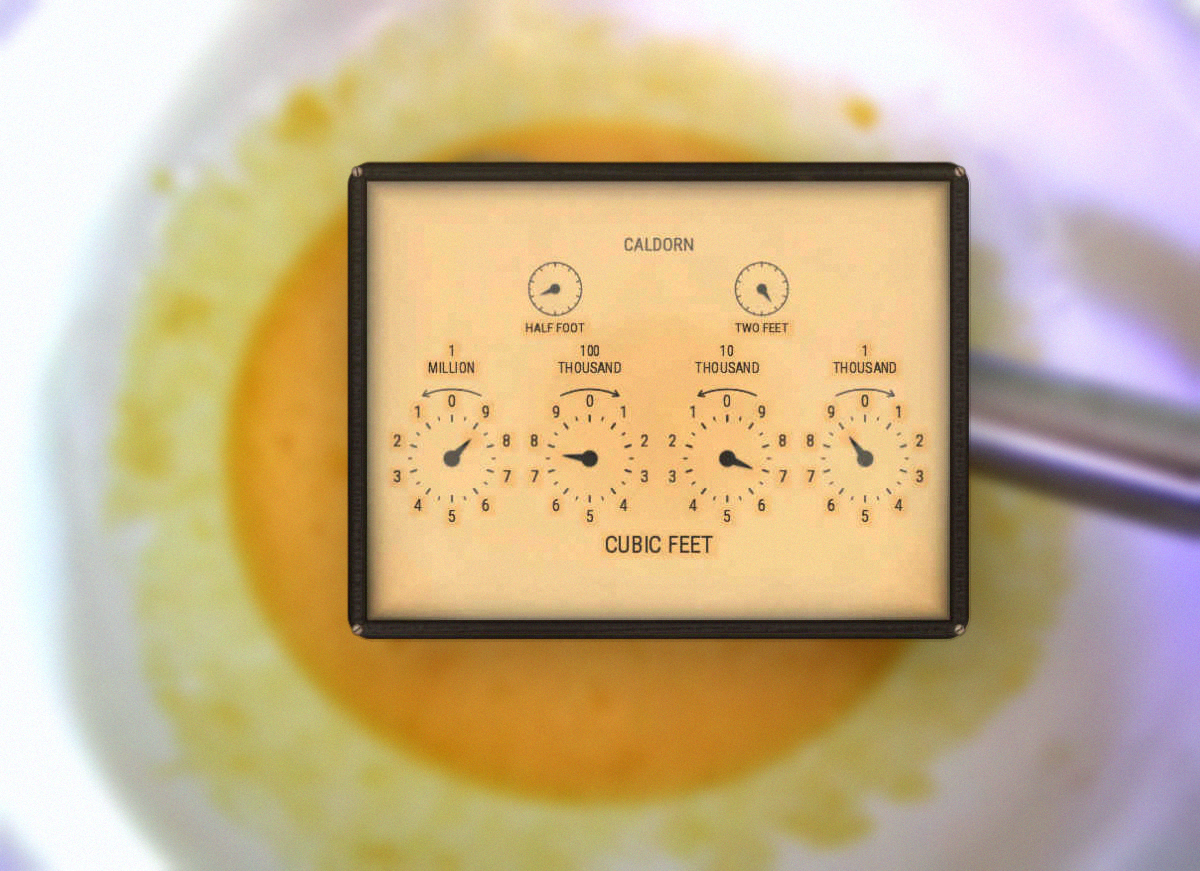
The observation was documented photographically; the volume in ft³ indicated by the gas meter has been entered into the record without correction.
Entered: 876900 ft³
